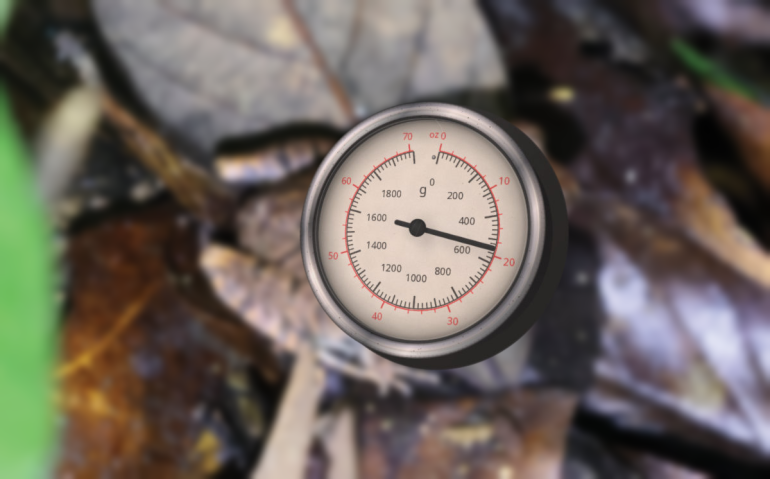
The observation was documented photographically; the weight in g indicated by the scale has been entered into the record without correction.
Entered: 540 g
